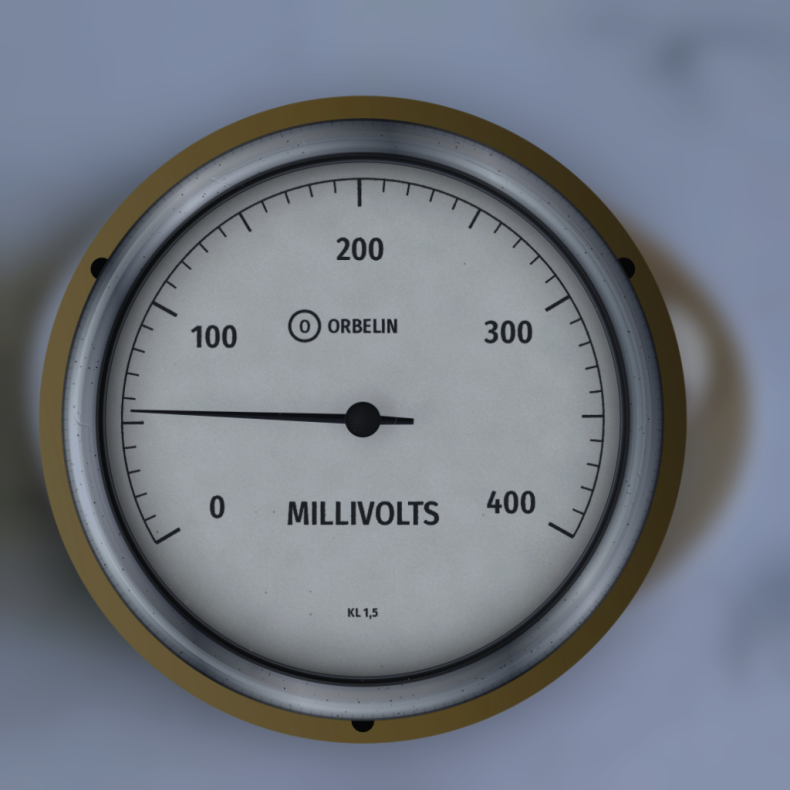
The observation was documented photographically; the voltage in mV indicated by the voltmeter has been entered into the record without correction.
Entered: 55 mV
